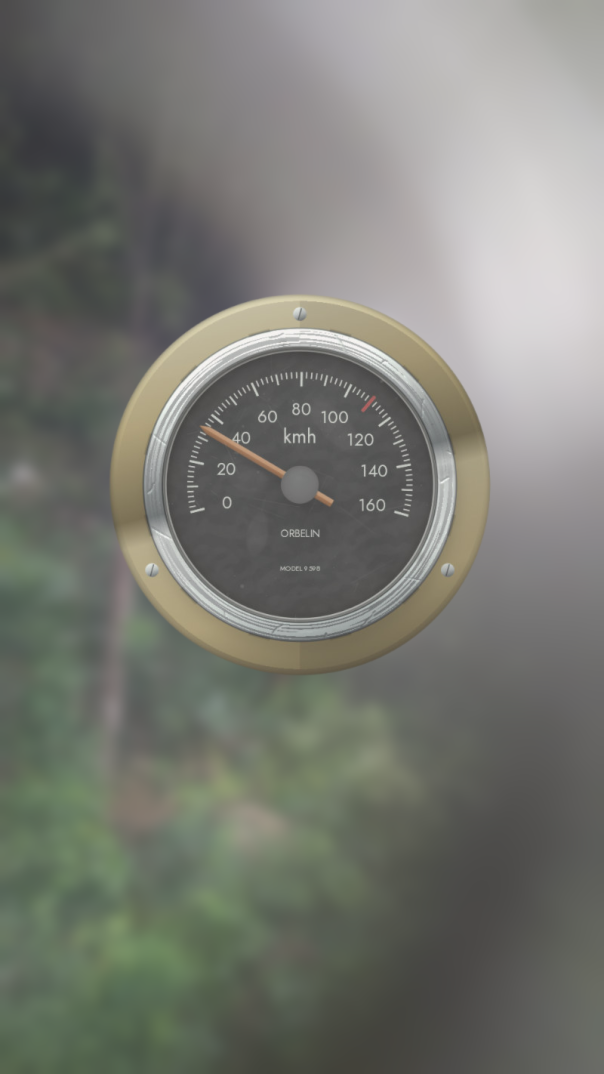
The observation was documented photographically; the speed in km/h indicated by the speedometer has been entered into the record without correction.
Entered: 34 km/h
